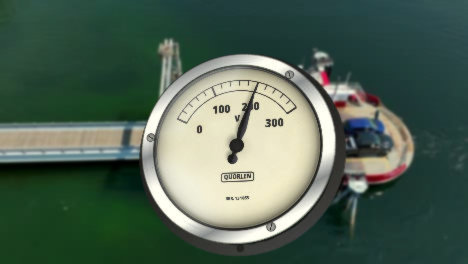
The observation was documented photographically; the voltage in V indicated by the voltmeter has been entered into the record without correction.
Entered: 200 V
